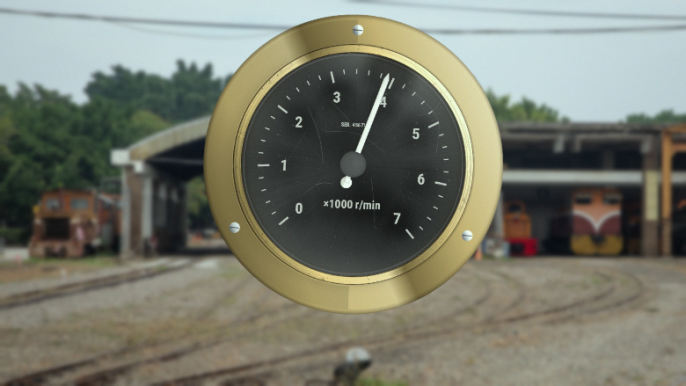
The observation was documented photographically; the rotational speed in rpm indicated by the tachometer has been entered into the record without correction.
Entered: 3900 rpm
